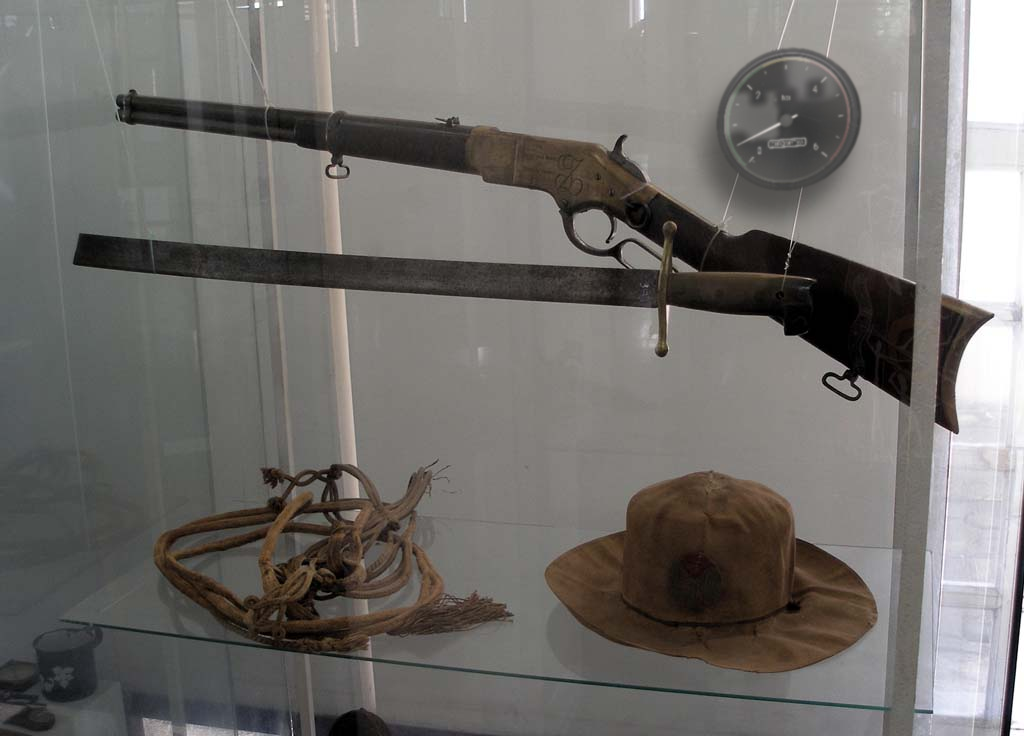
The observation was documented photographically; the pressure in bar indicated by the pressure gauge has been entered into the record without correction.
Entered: 0.5 bar
